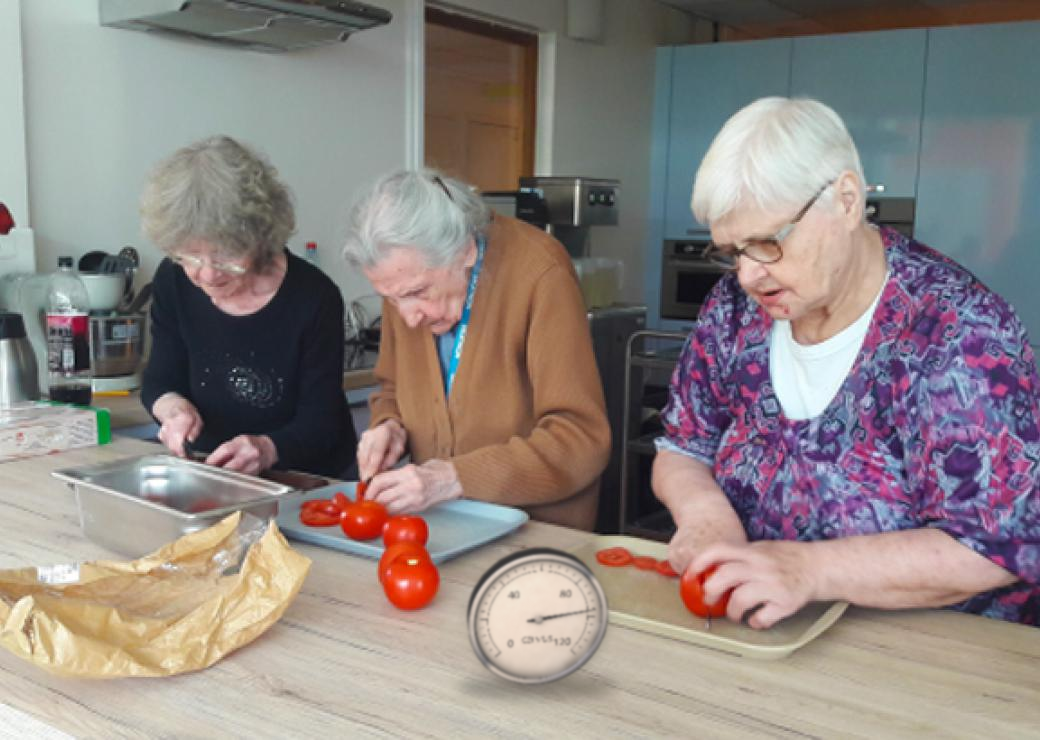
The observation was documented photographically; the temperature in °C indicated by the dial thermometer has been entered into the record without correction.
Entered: 96 °C
